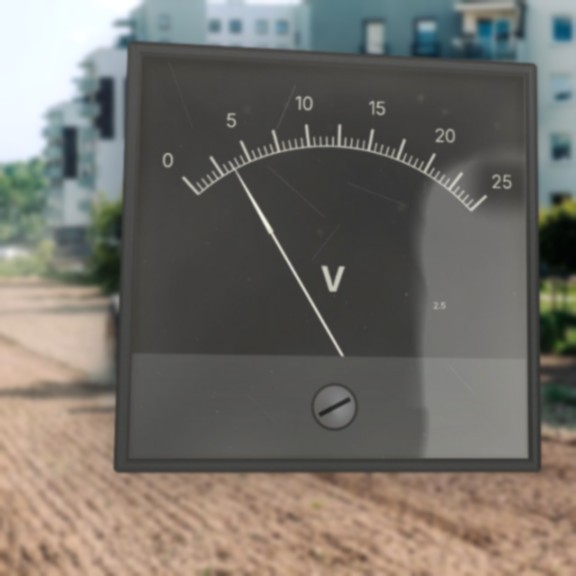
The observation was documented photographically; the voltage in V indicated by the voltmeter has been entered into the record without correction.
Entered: 3.5 V
